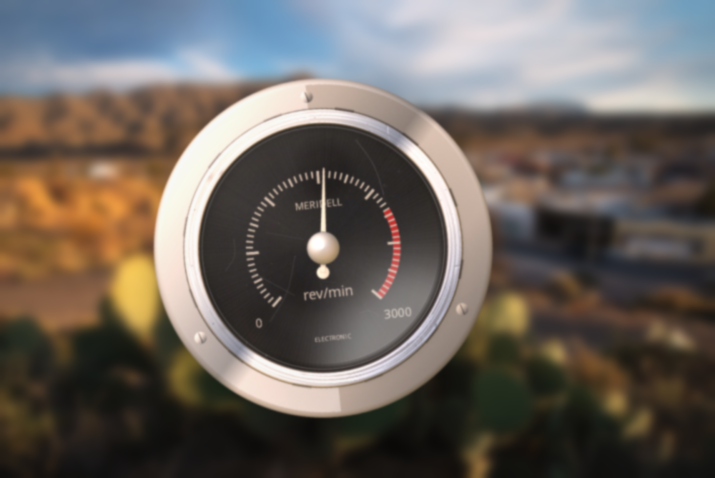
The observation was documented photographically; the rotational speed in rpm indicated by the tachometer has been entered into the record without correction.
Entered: 1550 rpm
